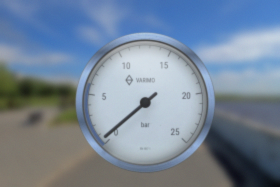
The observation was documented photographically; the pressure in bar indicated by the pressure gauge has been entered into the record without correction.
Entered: 0.5 bar
